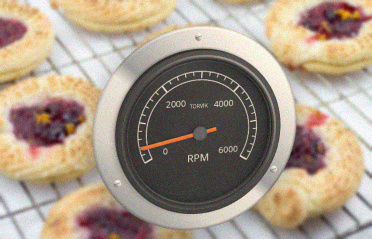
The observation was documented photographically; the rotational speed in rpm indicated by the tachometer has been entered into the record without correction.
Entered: 400 rpm
